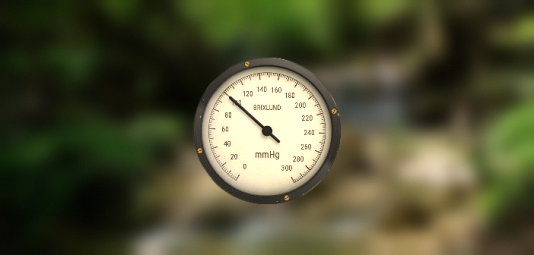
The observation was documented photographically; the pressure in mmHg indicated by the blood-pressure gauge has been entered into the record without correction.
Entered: 100 mmHg
